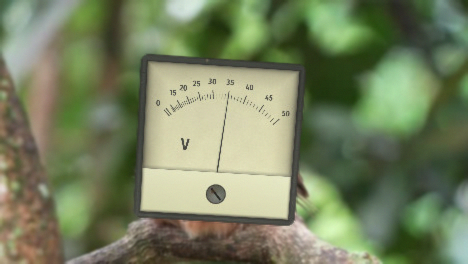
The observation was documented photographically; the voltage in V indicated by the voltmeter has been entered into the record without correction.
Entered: 35 V
